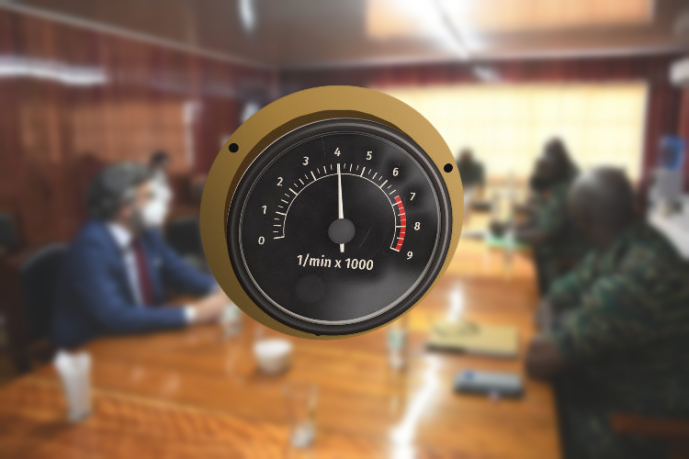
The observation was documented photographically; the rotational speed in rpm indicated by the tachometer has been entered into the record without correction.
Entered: 4000 rpm
